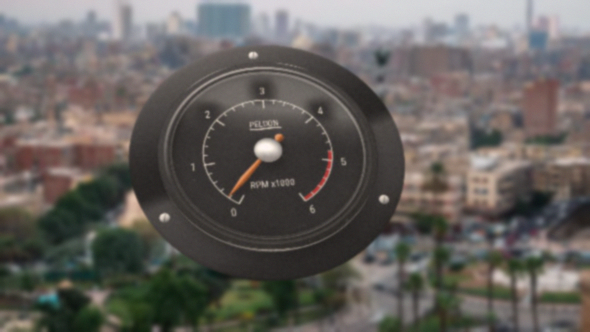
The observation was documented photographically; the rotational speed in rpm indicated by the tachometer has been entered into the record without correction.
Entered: 200 rpm
